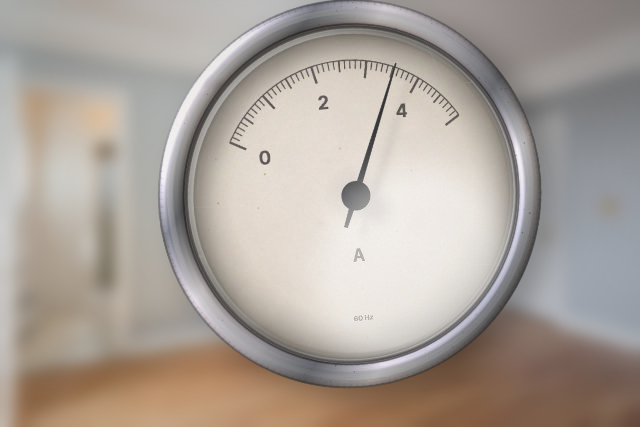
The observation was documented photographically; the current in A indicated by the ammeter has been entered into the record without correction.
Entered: 3.5 A
